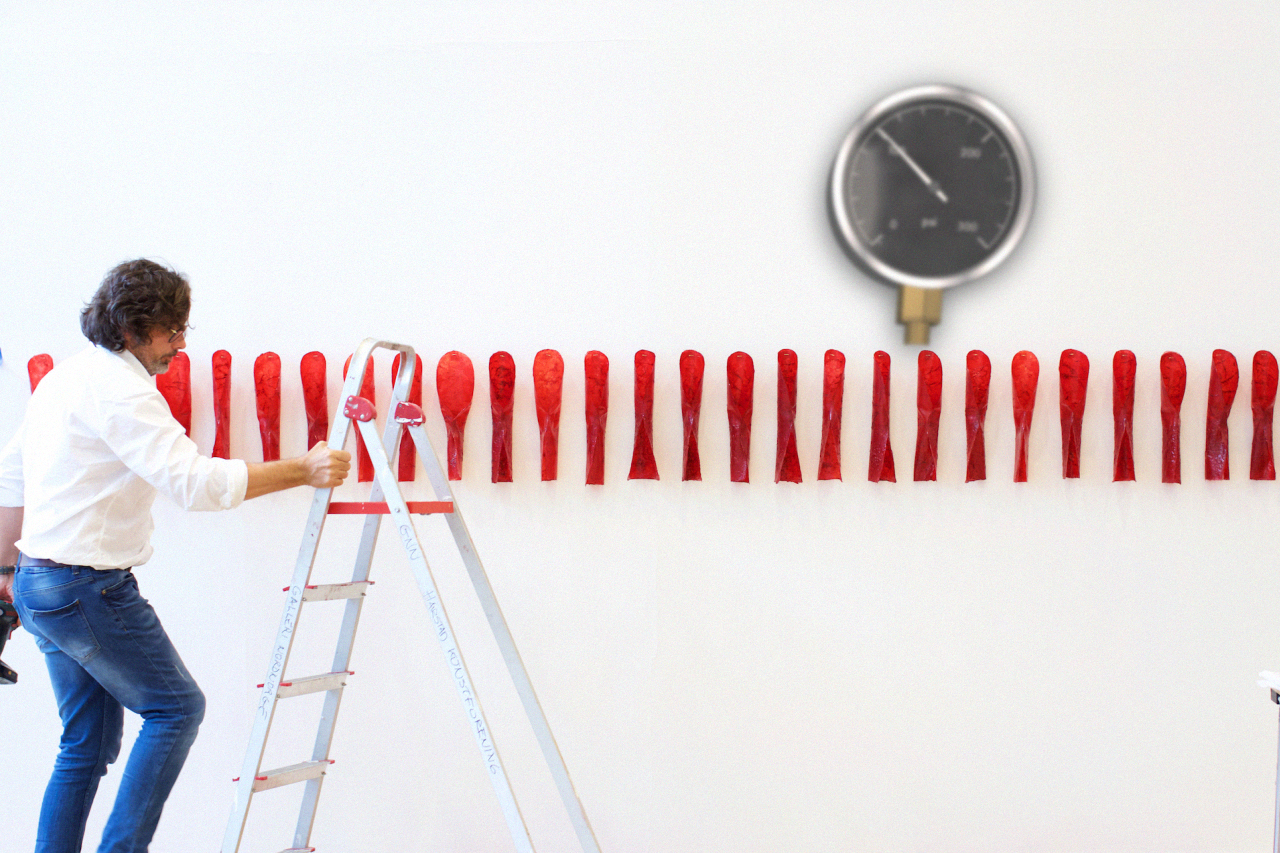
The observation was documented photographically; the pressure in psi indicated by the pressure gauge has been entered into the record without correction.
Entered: 100 psi
